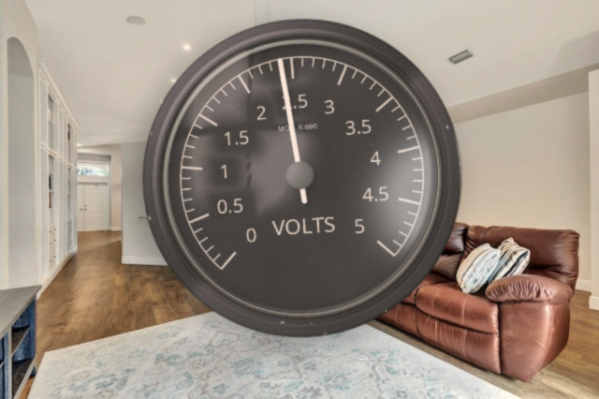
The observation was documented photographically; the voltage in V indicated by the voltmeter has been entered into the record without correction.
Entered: 2.4 V
